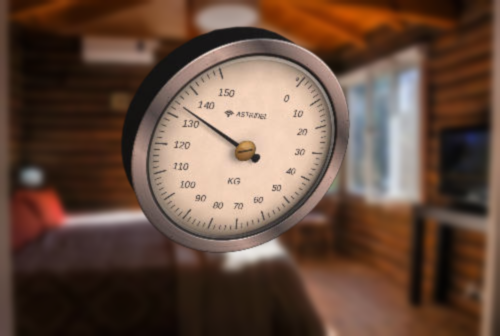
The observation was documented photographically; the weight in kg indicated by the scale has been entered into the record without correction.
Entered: 134 kg
